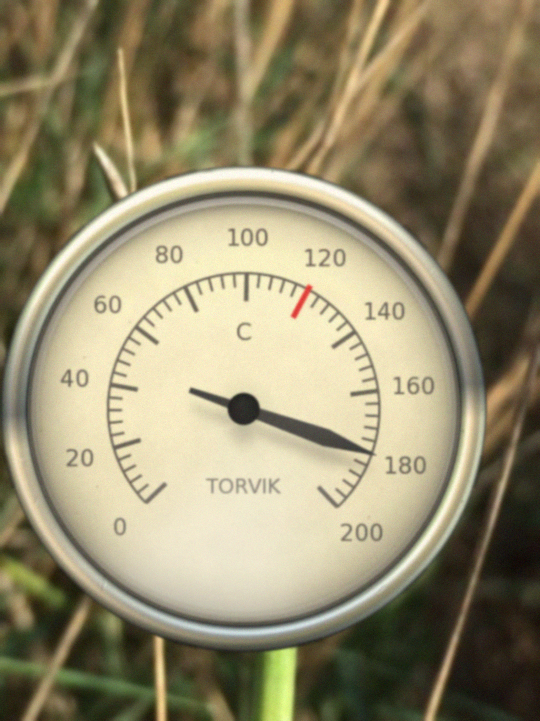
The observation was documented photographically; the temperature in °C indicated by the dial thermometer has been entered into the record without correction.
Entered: 180 °C
